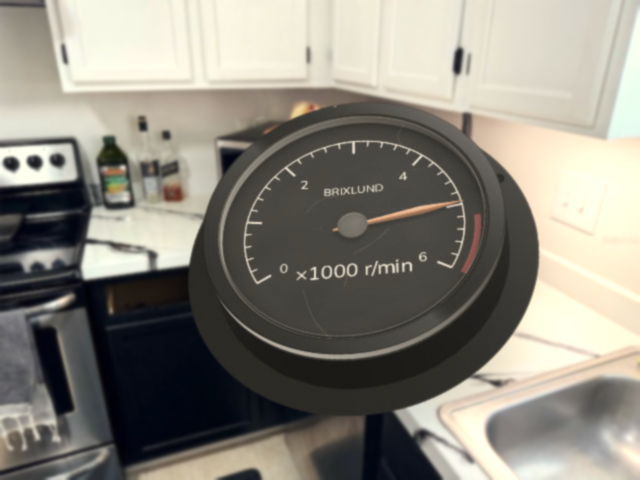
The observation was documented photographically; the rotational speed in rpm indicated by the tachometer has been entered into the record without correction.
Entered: 5000 rpm
